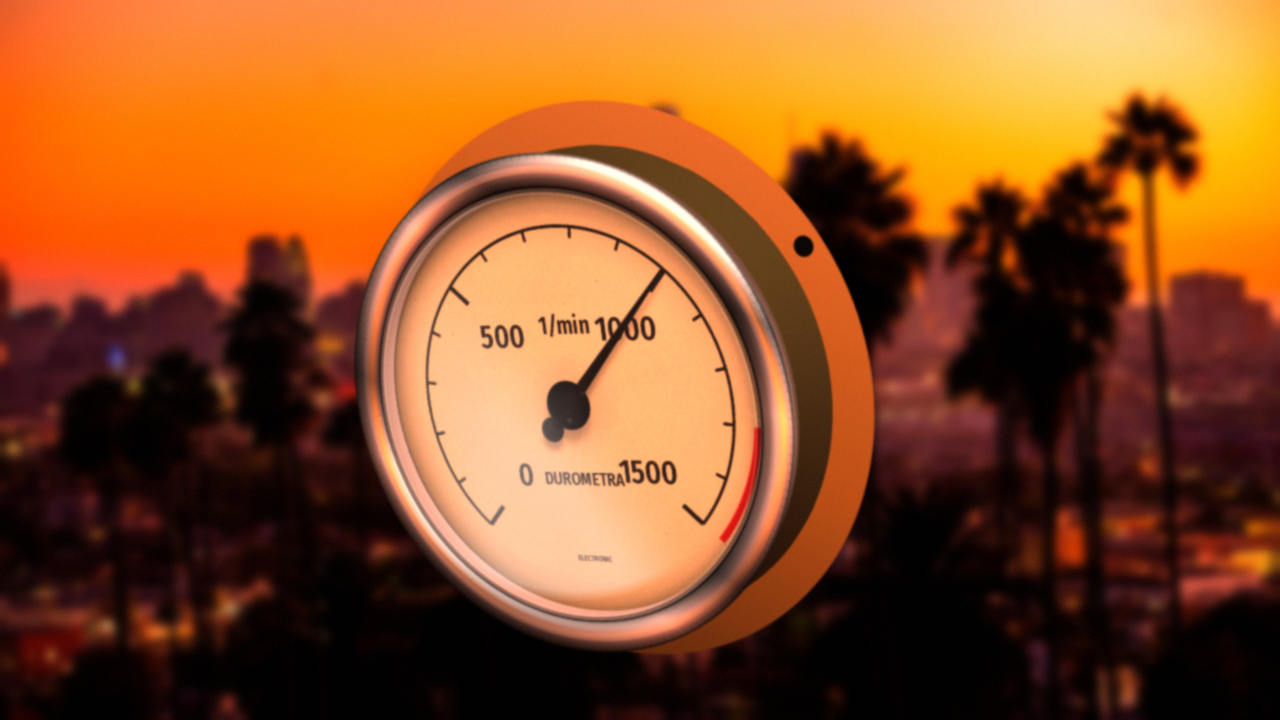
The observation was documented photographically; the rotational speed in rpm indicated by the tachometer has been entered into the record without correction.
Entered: 1000 rpm
